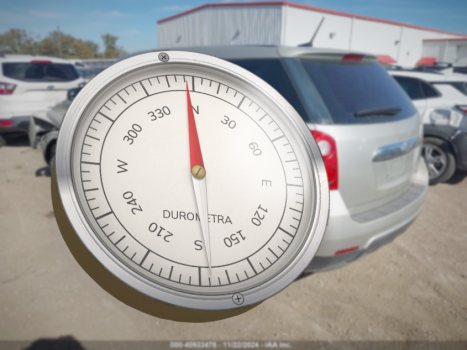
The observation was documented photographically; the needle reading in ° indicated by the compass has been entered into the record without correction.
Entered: 355 °
